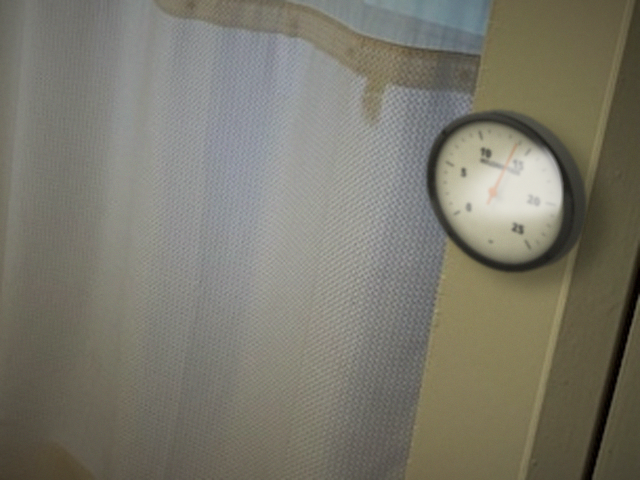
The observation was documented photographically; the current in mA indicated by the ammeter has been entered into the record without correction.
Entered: 14 mA
